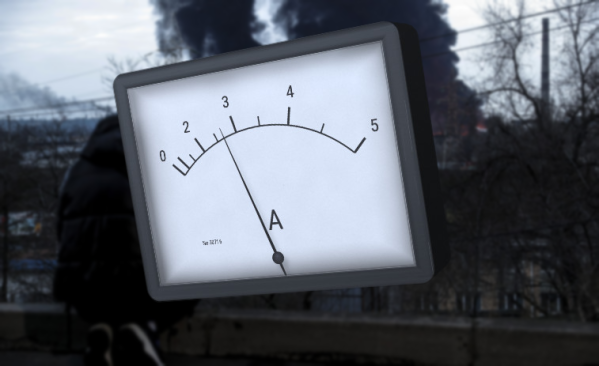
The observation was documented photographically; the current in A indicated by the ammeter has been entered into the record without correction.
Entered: 2.75 A
